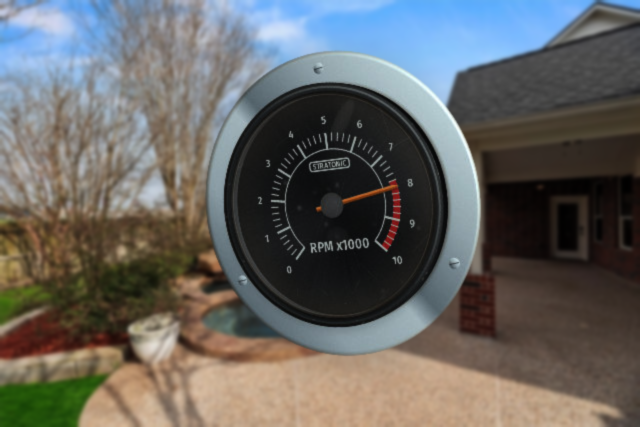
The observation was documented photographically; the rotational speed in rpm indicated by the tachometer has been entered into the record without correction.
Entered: 8000 rpm
